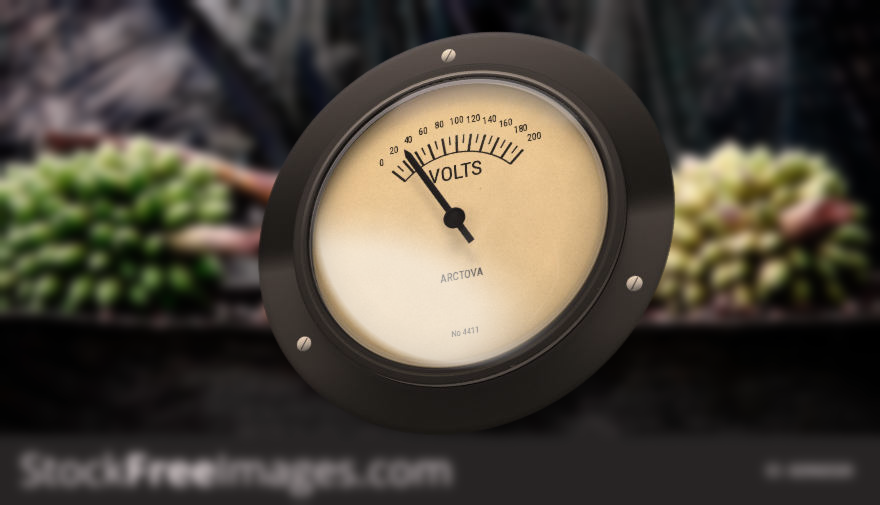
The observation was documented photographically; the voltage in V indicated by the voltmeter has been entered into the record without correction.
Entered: 30 V
